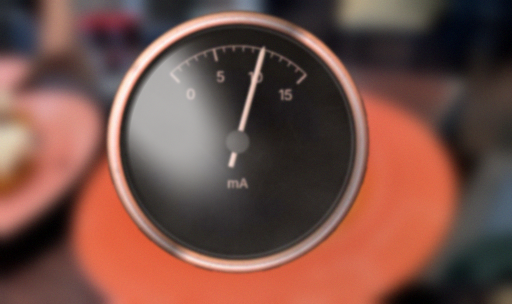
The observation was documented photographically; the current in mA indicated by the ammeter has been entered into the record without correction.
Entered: 10 mA
